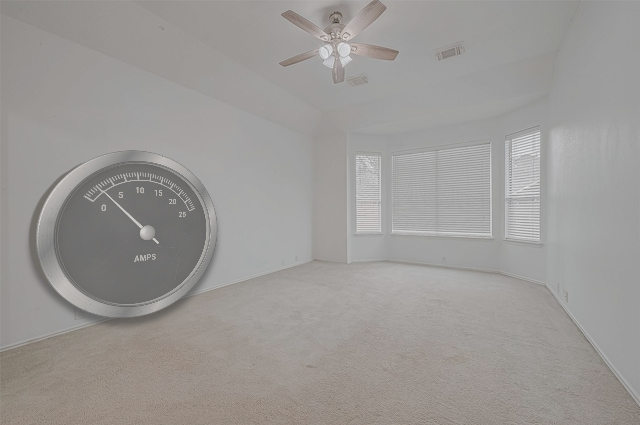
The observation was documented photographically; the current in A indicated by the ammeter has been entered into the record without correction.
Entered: 2.5 A
